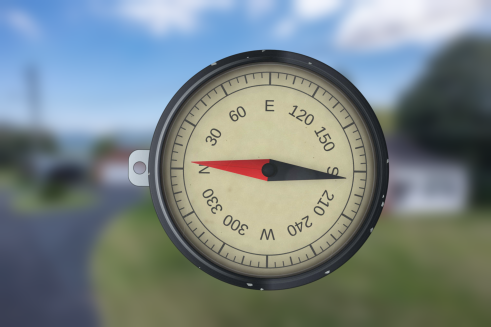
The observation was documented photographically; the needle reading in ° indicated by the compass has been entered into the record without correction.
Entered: 5 °
